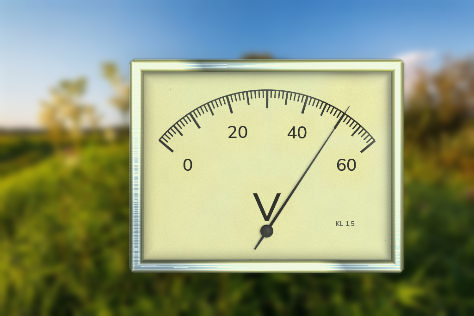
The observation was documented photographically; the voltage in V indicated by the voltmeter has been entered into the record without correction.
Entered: 50 V
